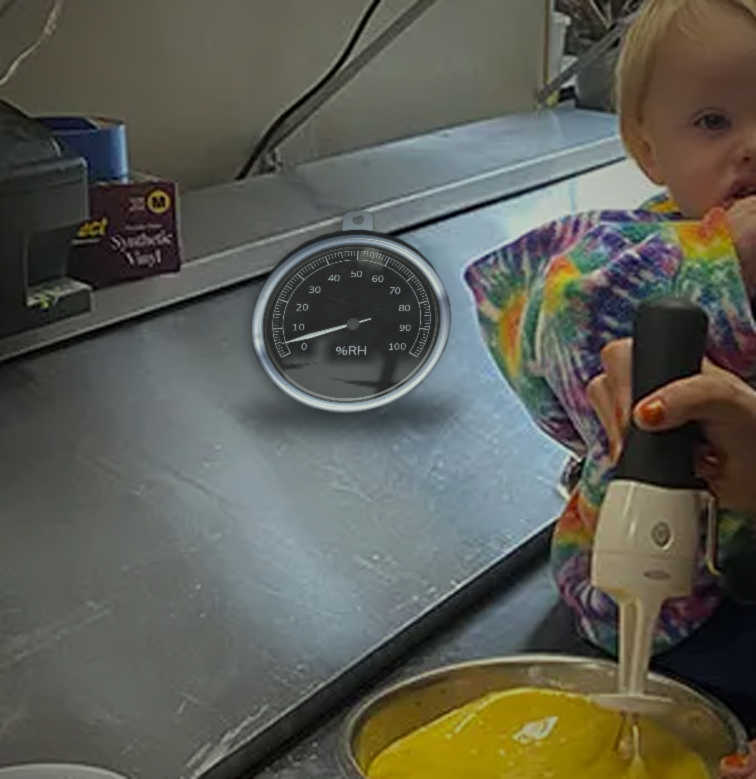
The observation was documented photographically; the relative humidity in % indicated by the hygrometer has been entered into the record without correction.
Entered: 5 %
